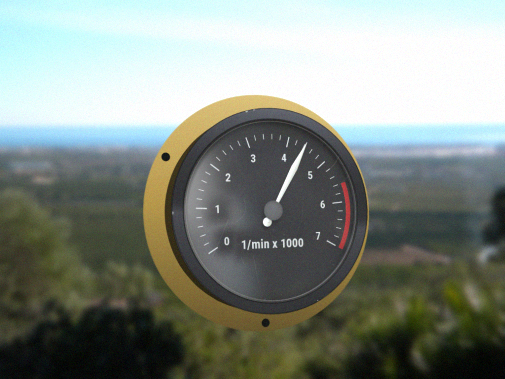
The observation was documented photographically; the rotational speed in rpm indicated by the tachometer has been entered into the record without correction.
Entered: 4400 rpm
